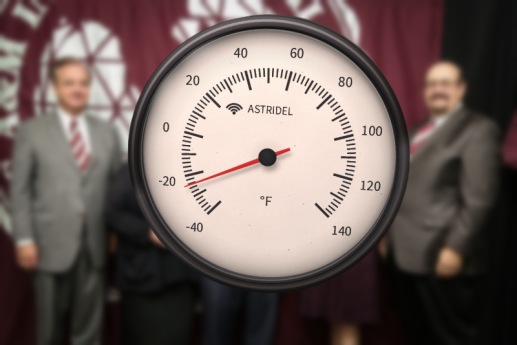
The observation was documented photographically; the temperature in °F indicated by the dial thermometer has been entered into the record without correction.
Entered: -24 °F
